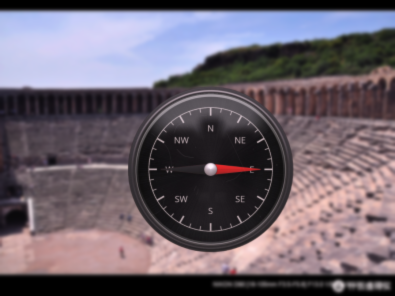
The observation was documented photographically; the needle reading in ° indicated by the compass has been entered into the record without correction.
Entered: 90 °
